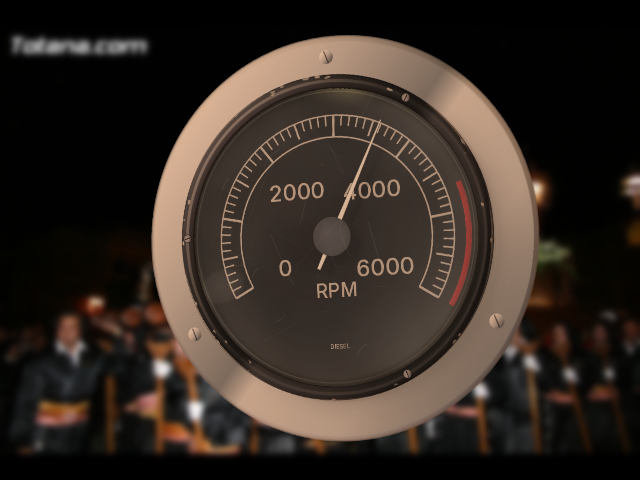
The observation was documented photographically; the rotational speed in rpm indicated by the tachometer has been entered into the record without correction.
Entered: 3600 rpm
